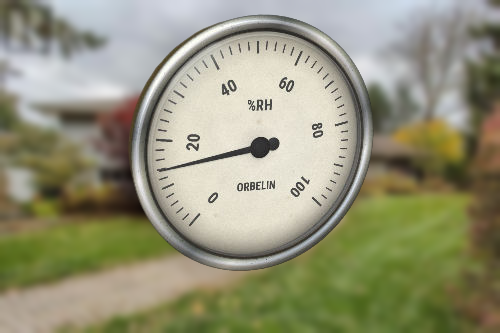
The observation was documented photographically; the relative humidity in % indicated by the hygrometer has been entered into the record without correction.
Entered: 14 %
